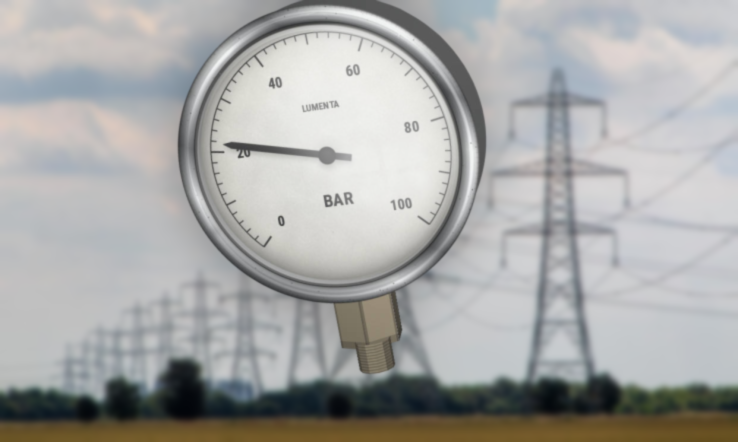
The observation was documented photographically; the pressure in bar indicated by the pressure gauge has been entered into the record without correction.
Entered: 22 bar
